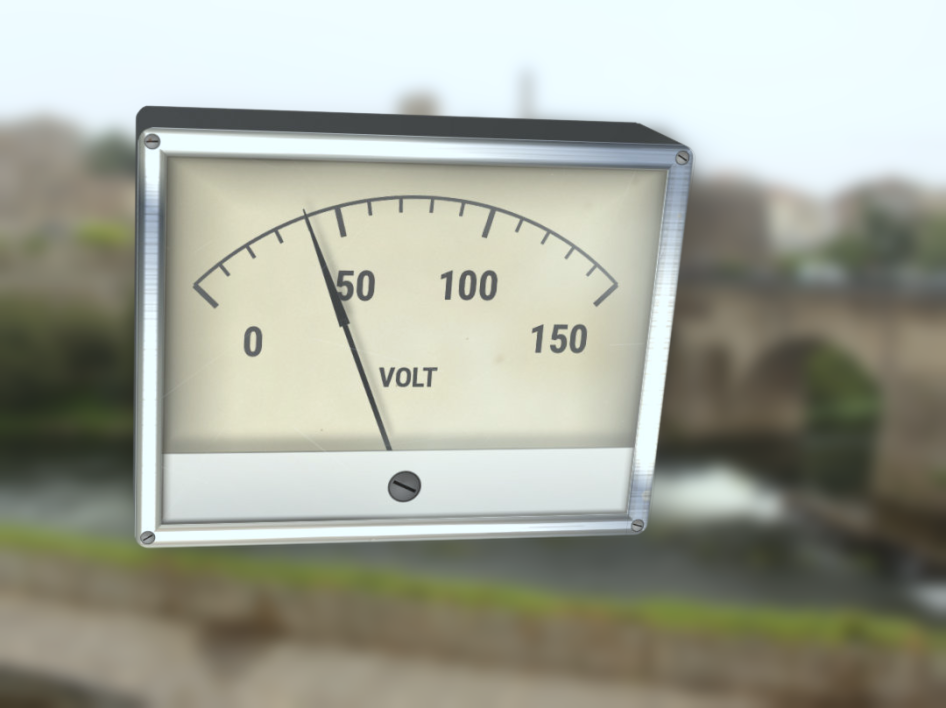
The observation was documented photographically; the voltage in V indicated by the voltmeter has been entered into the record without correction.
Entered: 40 V
